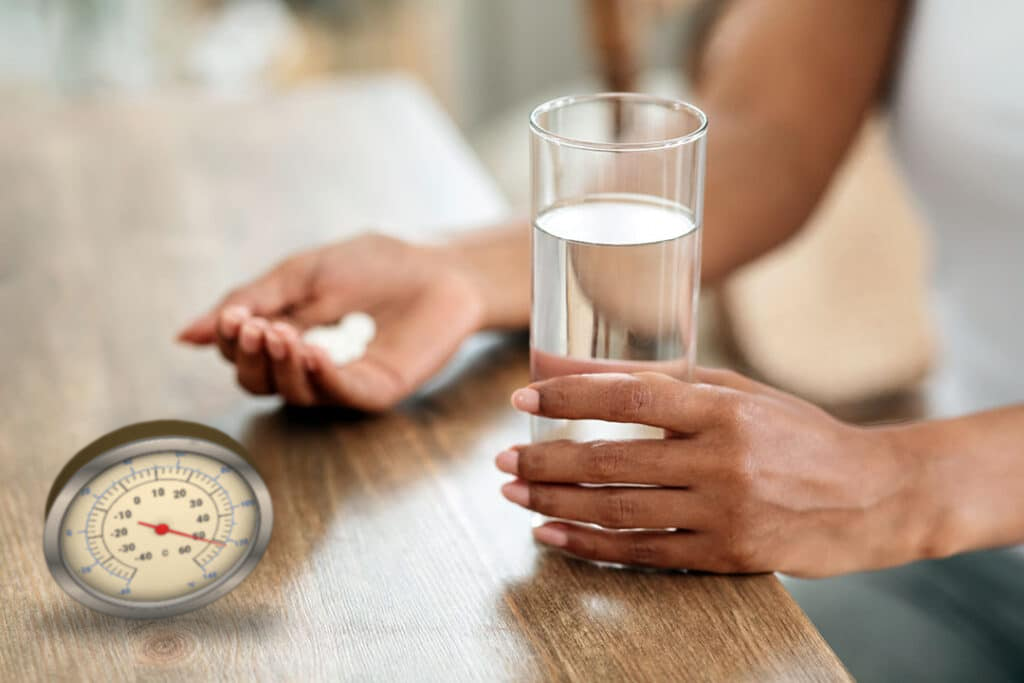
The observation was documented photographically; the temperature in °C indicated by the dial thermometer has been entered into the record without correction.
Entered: 50 °C
